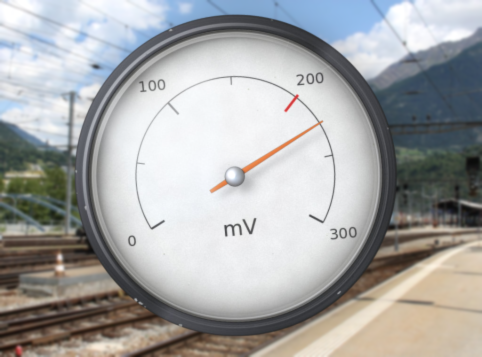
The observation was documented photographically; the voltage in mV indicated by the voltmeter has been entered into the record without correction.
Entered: 225 mV
